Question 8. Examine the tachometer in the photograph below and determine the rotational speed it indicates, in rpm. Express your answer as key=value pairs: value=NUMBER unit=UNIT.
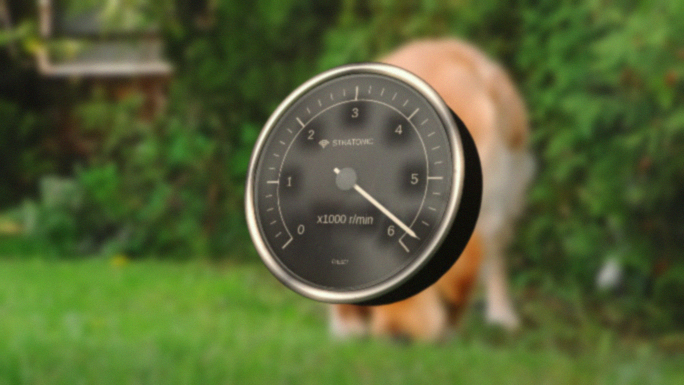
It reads value=5800 unit=rpm
